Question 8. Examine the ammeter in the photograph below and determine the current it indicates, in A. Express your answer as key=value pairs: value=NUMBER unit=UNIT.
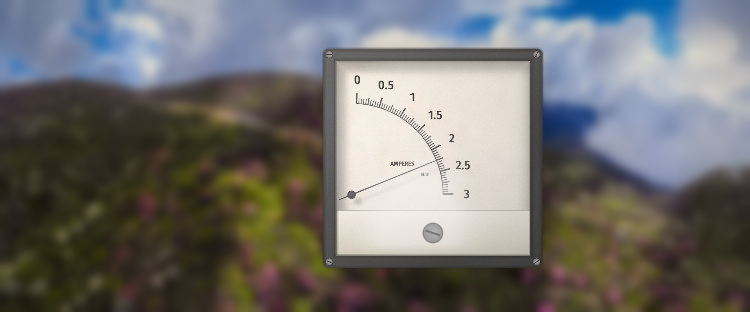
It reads value=2.25 unit=A
